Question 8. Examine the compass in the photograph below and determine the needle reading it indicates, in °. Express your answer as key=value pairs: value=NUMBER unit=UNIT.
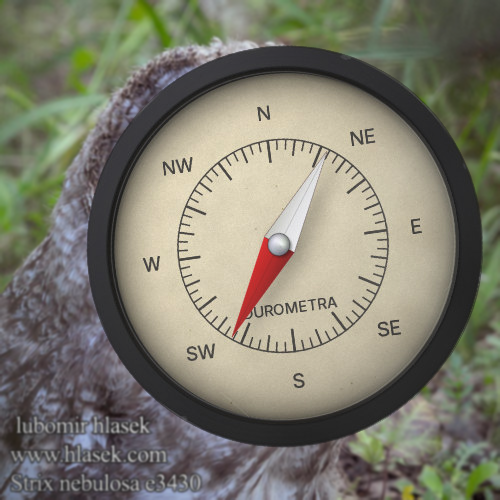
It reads value=215 unit=°
